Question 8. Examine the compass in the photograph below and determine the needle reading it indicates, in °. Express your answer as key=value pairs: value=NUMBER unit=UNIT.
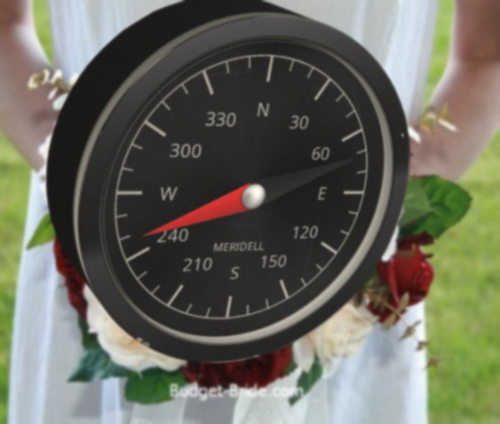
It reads value=250 unit=°
